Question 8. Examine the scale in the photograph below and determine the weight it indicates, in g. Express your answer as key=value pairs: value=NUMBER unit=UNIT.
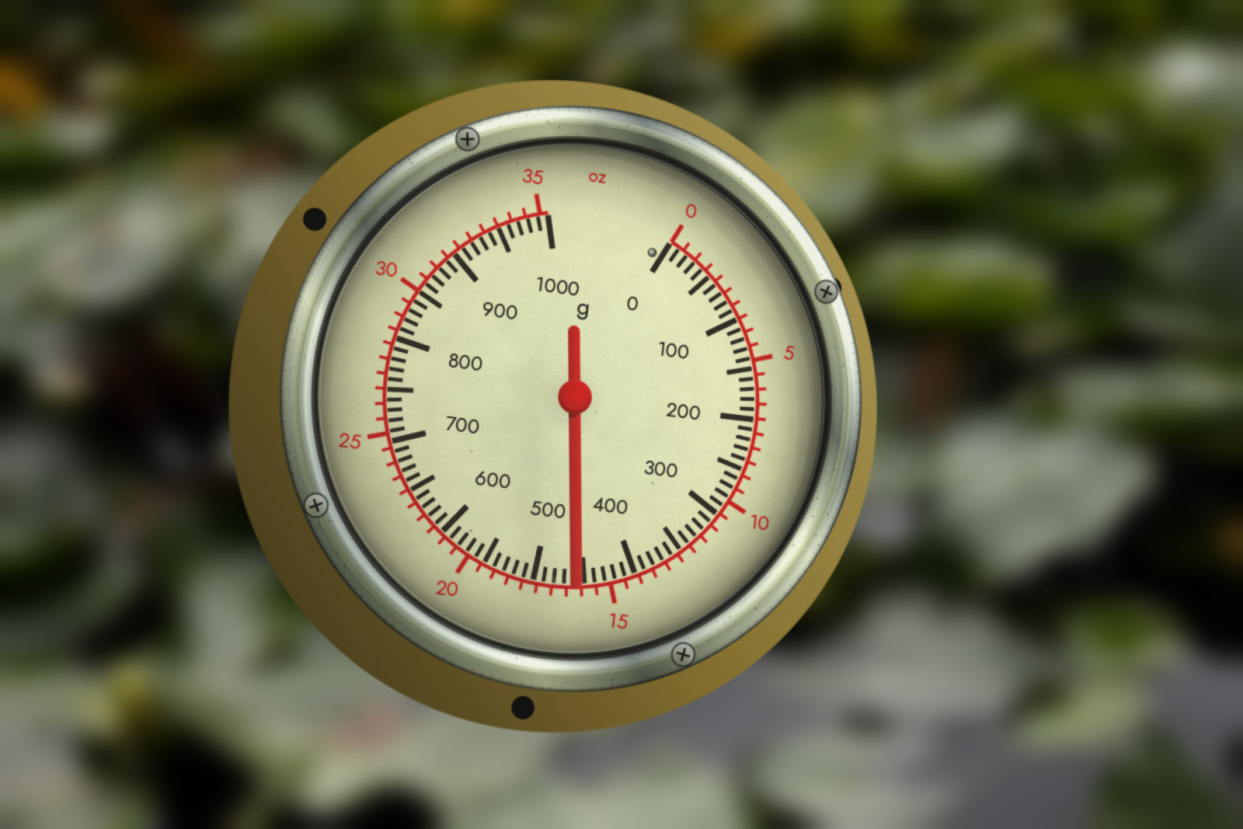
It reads value=460 unit=g
